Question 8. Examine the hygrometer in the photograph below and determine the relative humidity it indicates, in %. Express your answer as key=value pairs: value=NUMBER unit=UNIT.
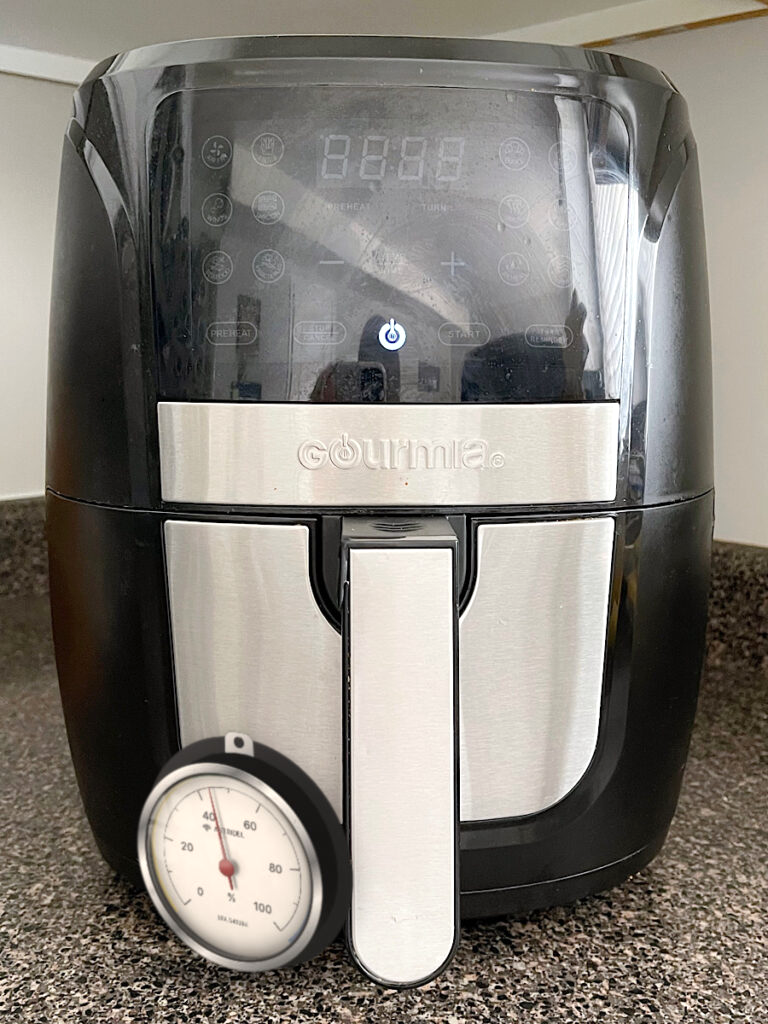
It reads value=45 unit=%
